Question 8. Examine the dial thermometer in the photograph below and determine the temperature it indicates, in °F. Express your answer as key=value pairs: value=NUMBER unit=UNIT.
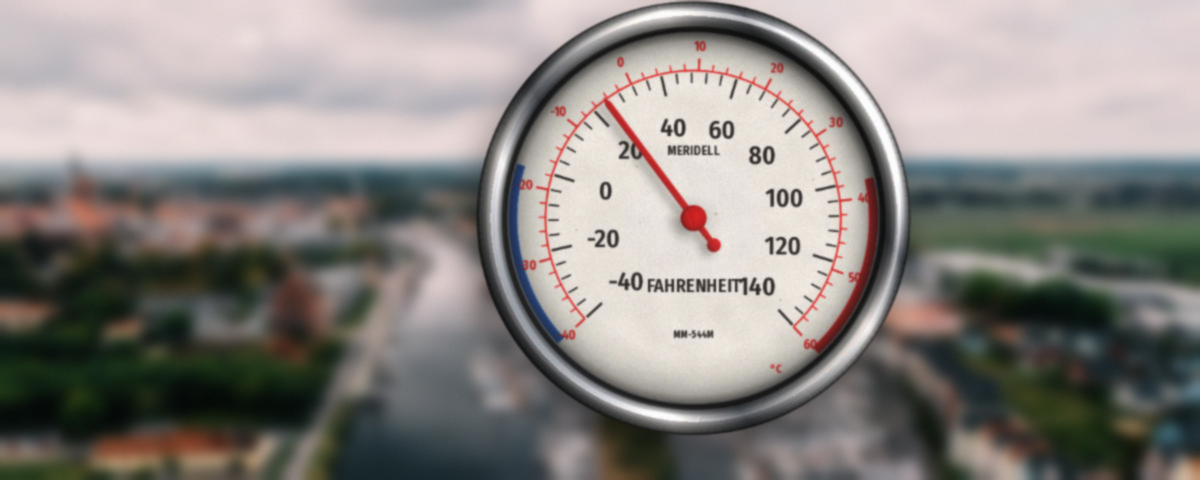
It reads value=24 unit=°F
